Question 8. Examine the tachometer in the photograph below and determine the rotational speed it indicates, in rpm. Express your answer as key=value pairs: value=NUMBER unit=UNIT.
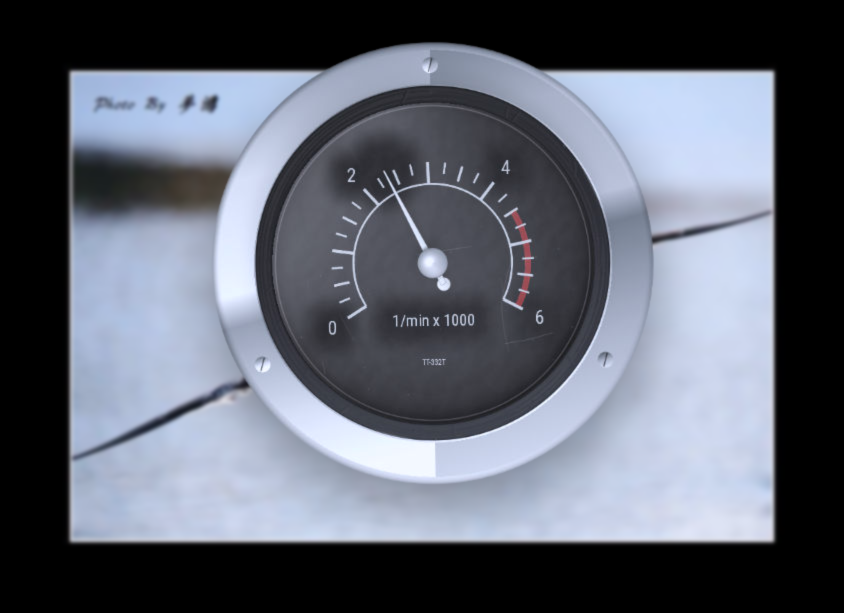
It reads value=2375 unit=rpm
